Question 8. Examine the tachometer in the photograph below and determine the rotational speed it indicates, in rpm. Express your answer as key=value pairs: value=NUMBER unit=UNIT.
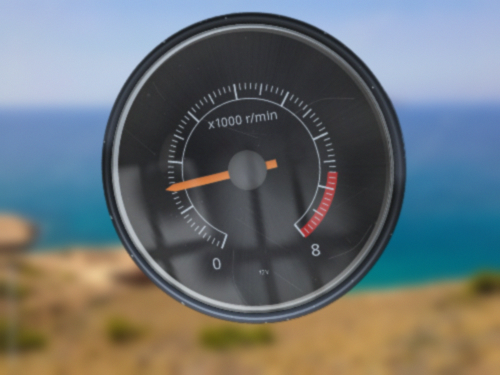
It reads value=1500 unit=rpm
